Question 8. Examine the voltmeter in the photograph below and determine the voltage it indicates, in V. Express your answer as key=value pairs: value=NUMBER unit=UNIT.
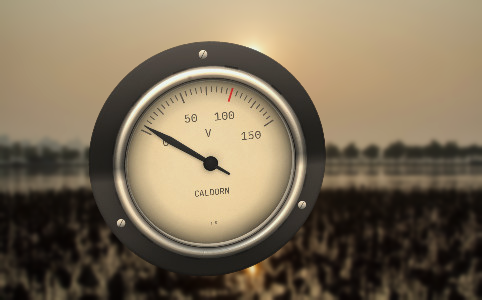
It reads value=5 unit=V
